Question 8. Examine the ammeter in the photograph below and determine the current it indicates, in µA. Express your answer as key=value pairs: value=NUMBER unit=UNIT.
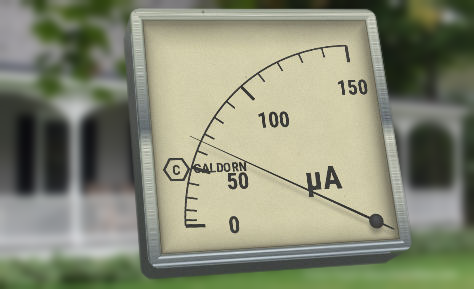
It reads value=65 unit=µA
